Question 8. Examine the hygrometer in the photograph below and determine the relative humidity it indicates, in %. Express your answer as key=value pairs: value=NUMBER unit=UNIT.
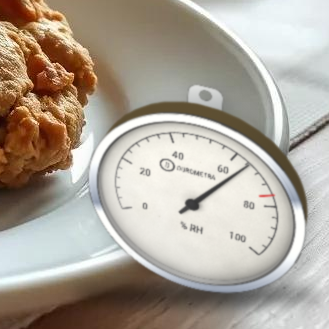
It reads value=64 unit=%
